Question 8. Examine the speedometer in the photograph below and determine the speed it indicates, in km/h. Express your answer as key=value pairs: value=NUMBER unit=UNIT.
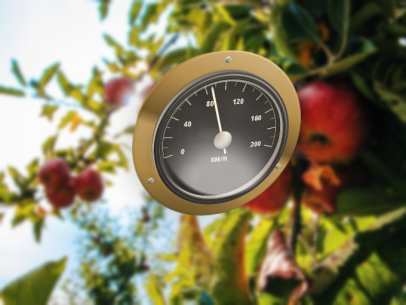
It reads value=85 unit=km/h
